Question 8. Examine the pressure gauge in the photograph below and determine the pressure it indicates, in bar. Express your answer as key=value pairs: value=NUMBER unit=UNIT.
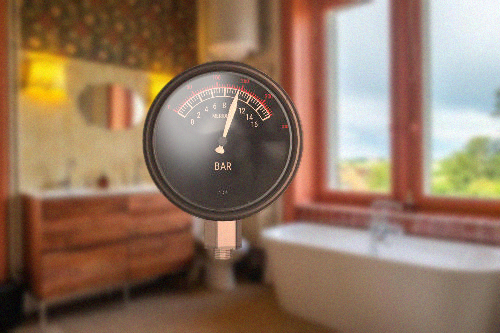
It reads value=10 unit=bar
